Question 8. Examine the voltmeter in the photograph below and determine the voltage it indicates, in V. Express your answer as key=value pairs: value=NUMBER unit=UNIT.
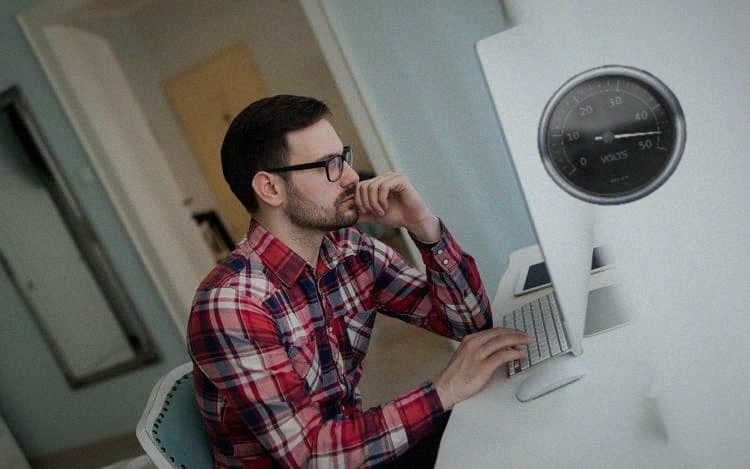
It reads value=46 unit=V
